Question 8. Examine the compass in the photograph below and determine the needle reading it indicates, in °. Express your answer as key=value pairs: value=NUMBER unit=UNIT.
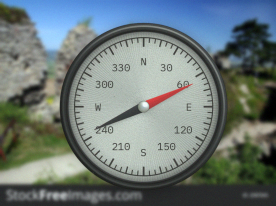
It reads value=65 unit=°
